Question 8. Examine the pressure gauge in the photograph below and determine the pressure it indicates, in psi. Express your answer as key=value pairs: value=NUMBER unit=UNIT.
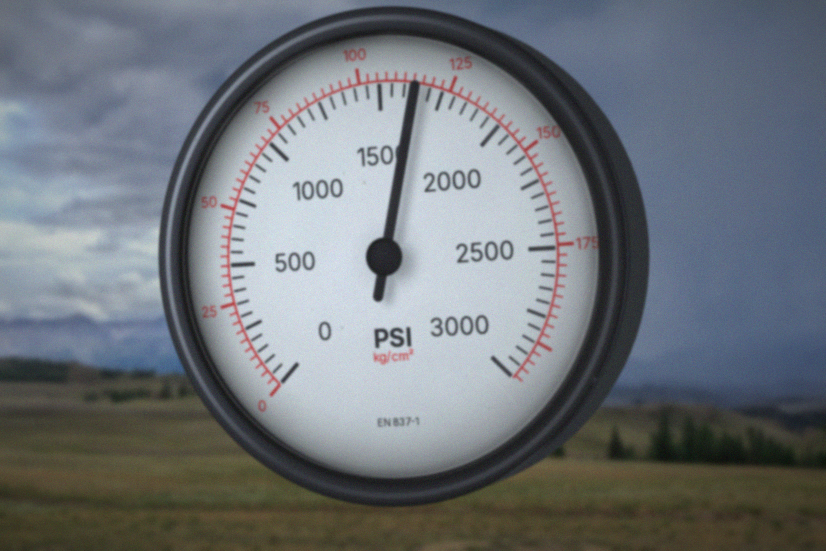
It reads value=1650 unit=psi
